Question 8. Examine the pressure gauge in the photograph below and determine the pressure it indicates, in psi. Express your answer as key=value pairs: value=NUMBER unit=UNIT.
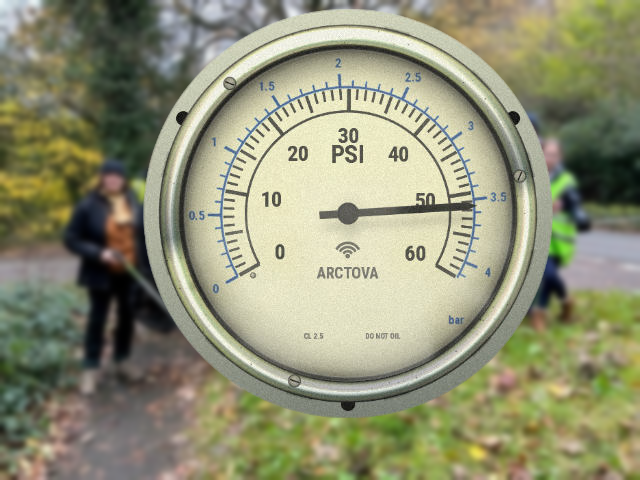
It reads value=51.5 unit=psi
